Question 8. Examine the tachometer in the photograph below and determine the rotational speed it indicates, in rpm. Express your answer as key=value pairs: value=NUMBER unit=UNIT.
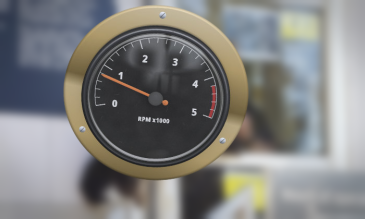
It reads value=800 unit=rpm
